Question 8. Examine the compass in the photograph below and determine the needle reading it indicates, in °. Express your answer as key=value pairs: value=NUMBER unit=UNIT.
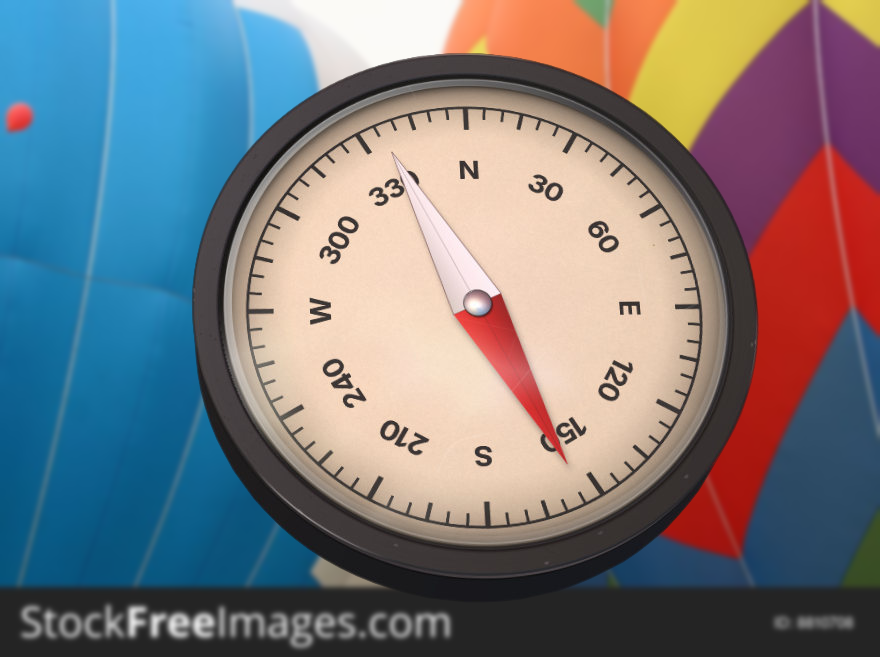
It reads value=155 unit=°
